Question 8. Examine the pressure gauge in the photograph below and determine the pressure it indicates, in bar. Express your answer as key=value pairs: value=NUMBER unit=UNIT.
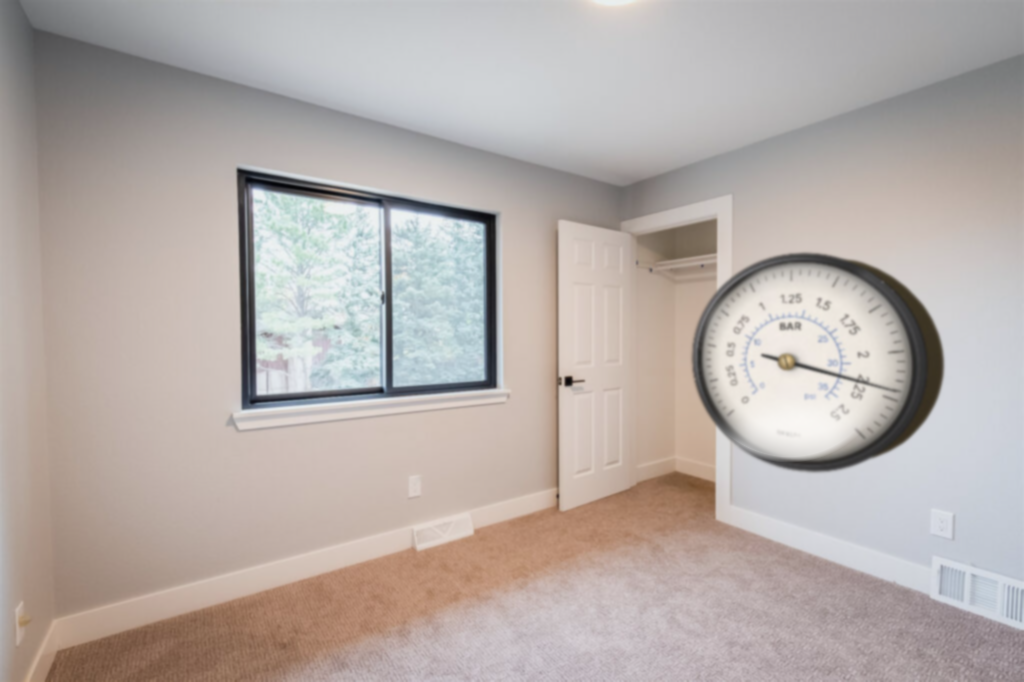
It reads value=2.2 unit=bar
